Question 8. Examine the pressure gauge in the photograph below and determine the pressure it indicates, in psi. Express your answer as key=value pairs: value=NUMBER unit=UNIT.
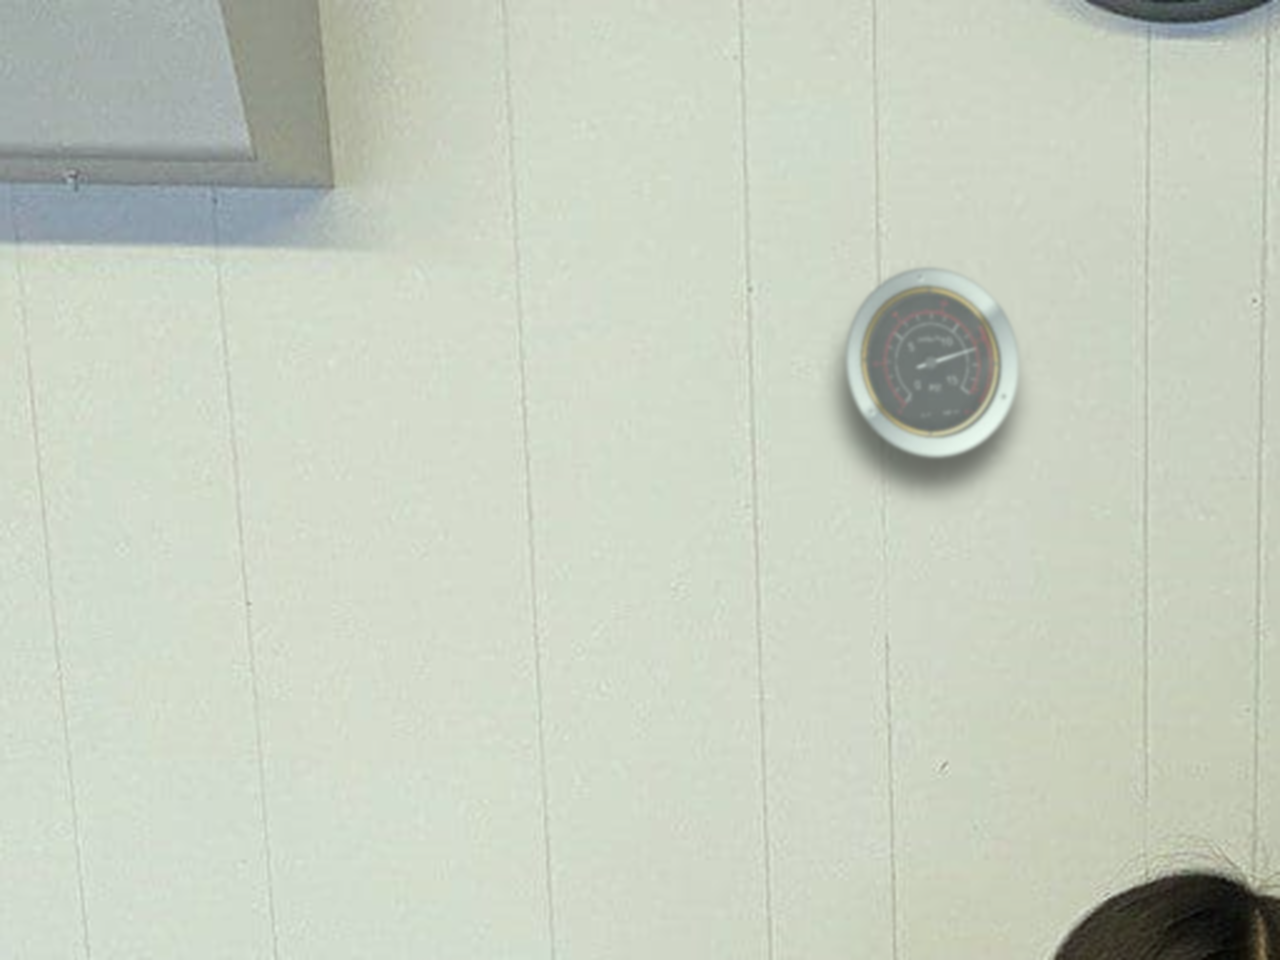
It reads value=12 unit=psi
